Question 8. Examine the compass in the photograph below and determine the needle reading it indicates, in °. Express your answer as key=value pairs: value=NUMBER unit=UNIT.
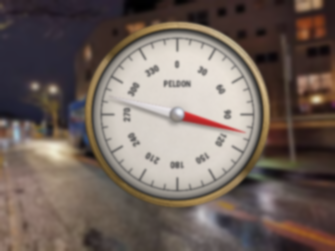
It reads value=105 unit=°
